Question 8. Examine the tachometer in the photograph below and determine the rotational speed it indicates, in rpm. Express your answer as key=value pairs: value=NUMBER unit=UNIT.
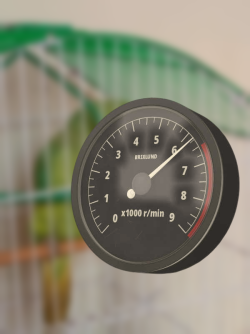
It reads value=6250 unit=rpm
